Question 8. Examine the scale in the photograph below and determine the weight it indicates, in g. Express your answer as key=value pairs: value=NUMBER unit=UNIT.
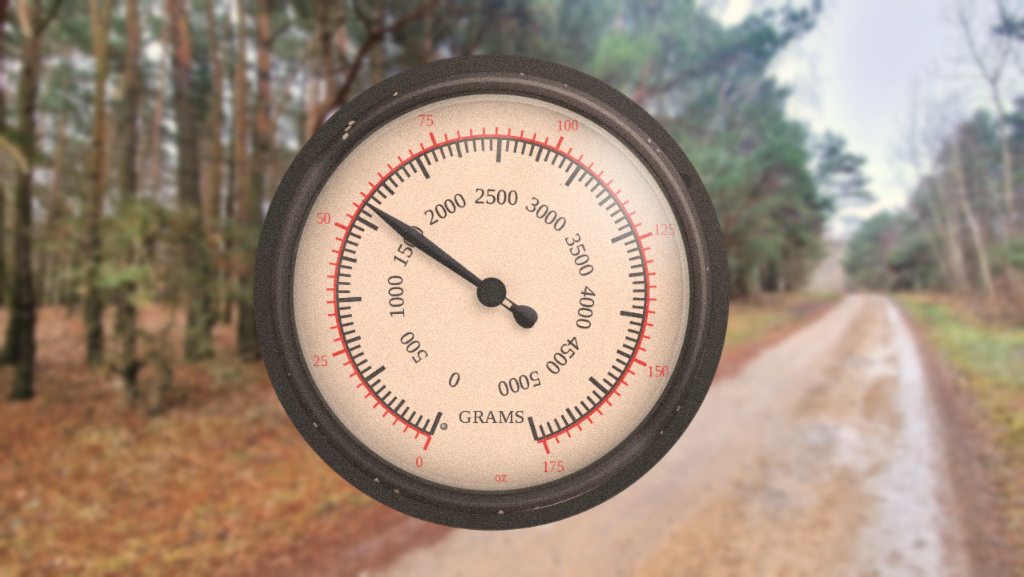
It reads value=1600 unit=g
